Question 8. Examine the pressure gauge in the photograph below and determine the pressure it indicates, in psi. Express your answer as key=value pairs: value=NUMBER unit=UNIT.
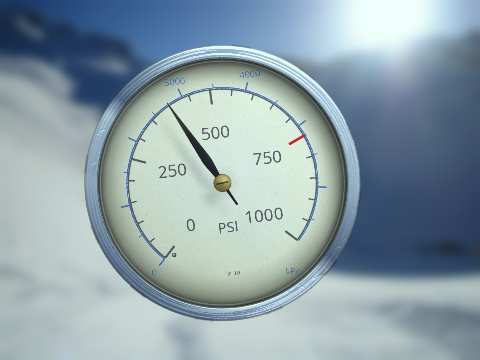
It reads value=400 unit=psi
